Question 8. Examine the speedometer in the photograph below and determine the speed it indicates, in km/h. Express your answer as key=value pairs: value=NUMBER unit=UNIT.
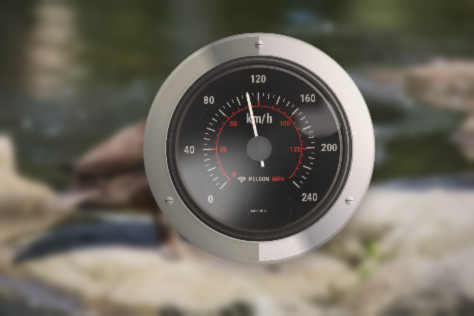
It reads value=110 unit=km/h
